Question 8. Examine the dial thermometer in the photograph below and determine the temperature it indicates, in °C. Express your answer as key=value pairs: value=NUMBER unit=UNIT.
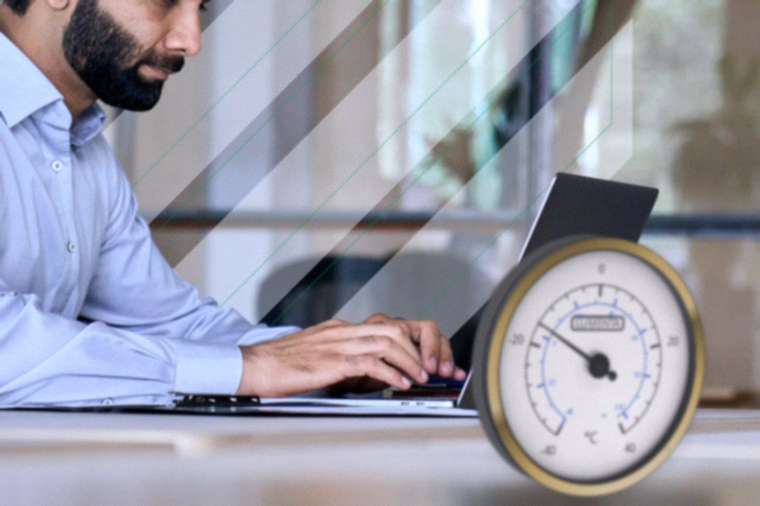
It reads value=-16 unit=°C
